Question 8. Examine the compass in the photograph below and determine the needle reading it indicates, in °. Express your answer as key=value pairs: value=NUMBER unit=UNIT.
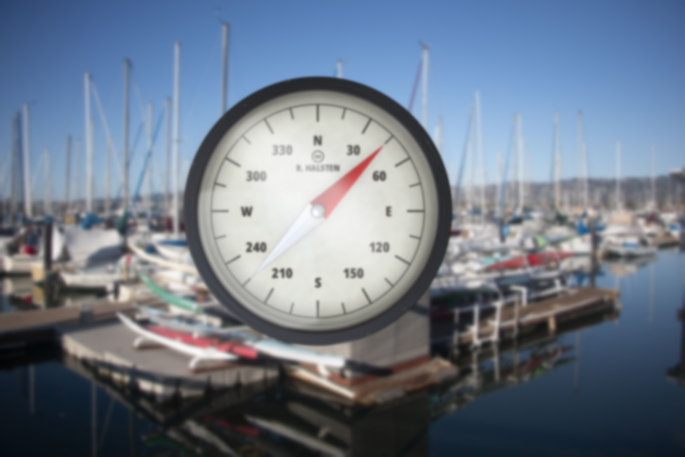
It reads value=45 unit=°
